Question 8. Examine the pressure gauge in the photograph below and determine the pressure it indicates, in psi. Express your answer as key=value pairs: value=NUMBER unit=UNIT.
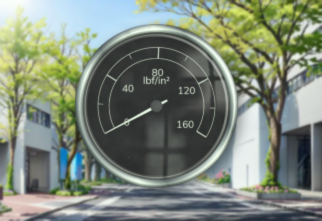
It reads value=0 unit=psi
